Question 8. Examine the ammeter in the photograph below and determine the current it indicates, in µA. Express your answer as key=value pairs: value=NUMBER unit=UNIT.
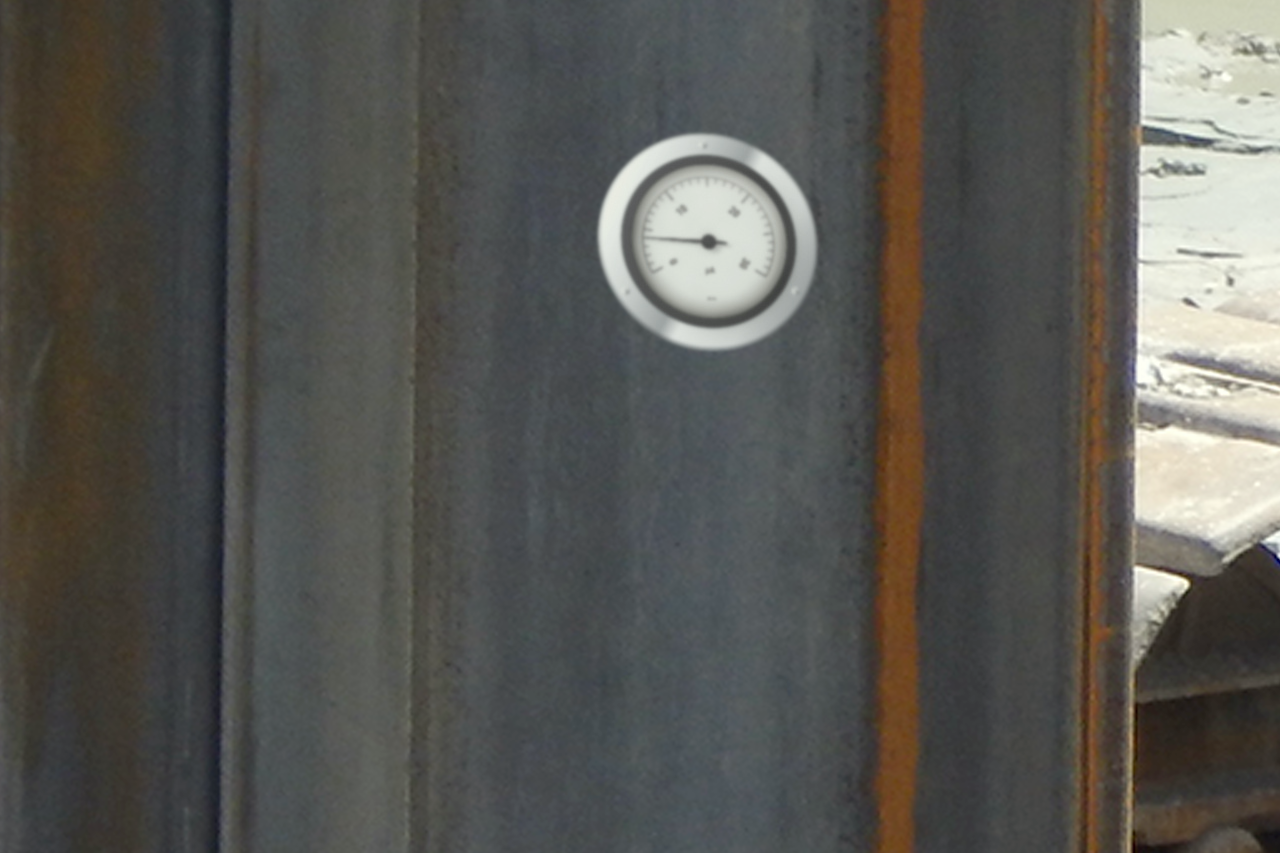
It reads value=4 unit=µA
